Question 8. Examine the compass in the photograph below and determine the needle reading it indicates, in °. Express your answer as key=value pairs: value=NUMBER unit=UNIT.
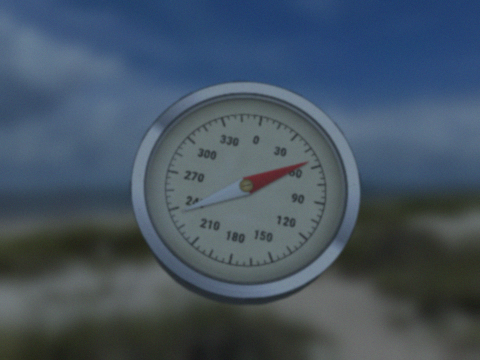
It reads value=55 unit=°
